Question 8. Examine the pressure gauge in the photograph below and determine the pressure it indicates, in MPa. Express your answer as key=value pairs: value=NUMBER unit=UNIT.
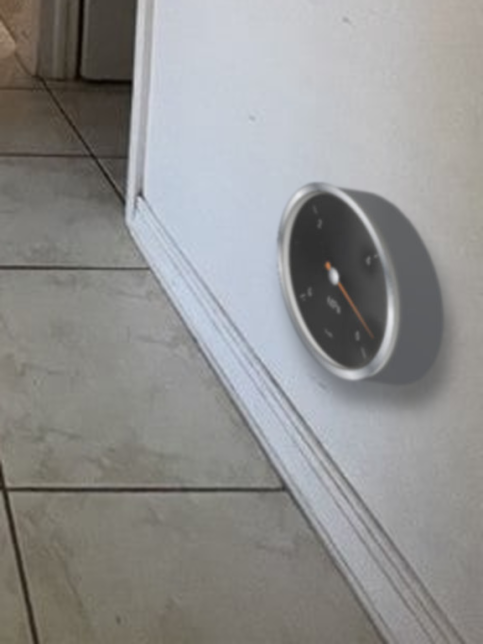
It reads value=5.5 unit=MPa
